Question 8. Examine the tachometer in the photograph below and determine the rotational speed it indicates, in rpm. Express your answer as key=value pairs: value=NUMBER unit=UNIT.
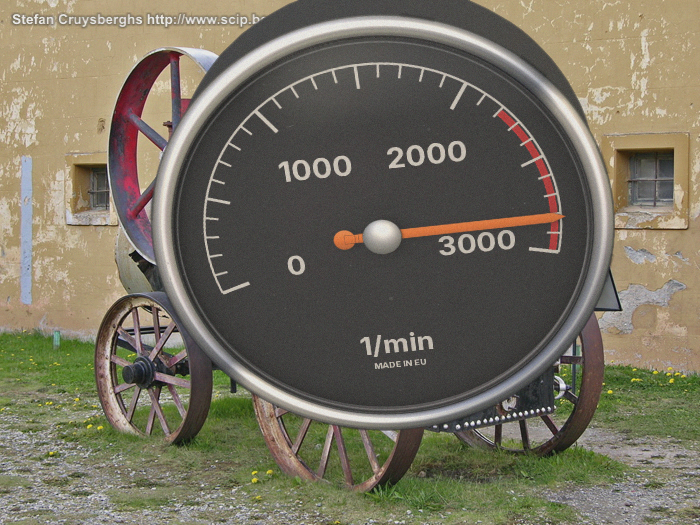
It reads value=2800 unit=rpm
